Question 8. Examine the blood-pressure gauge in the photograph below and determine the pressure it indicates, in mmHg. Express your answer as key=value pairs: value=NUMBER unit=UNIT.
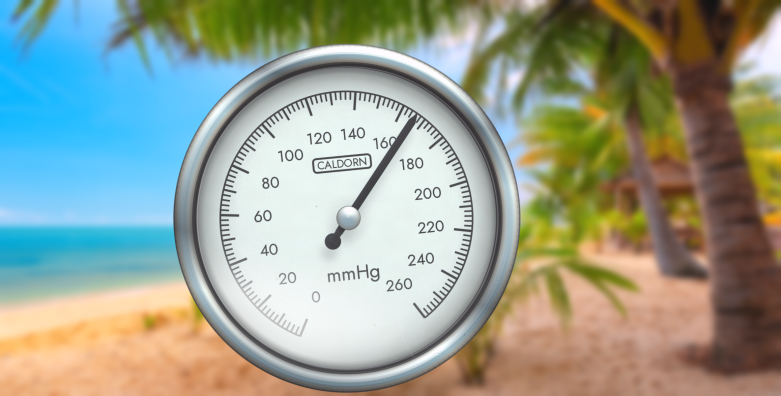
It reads value=166 unit=mmHg
